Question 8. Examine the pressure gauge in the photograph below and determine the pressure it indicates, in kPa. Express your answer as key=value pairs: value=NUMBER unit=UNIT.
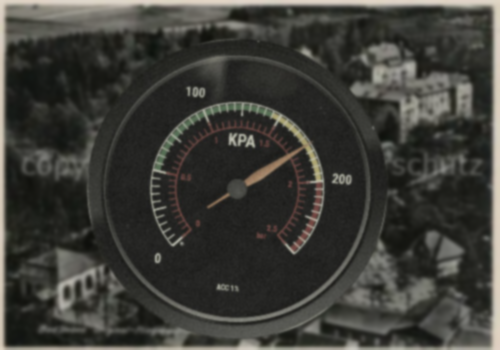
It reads value=175 unit=kPa
